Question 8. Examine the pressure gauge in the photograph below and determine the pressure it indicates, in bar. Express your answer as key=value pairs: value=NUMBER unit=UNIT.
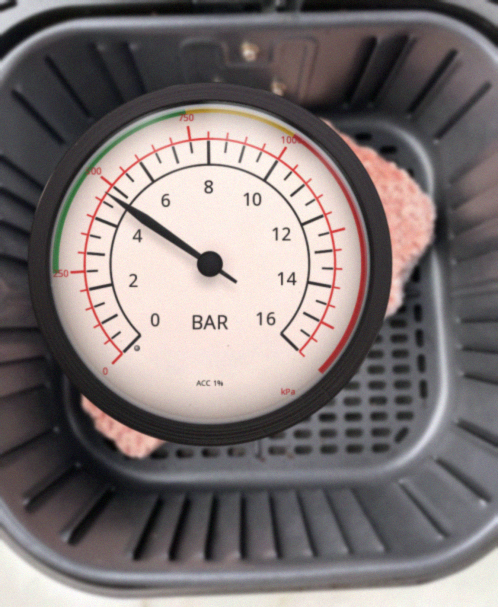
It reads value=4.75 unit=bar
